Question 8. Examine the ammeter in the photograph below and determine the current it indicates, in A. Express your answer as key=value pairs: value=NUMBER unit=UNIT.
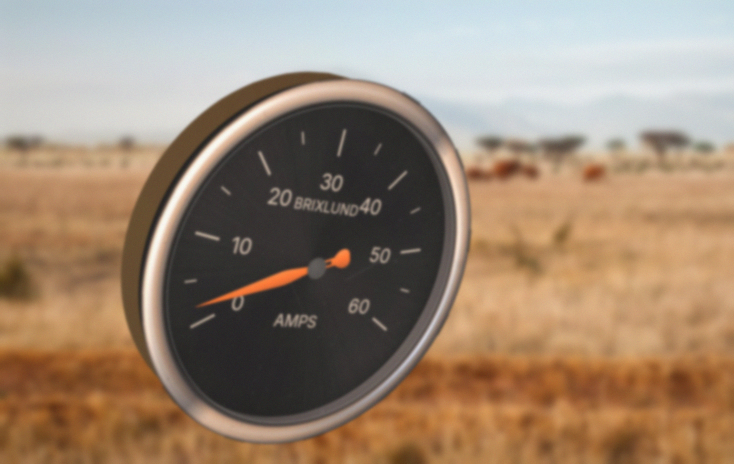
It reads value=2.5 unit=A
